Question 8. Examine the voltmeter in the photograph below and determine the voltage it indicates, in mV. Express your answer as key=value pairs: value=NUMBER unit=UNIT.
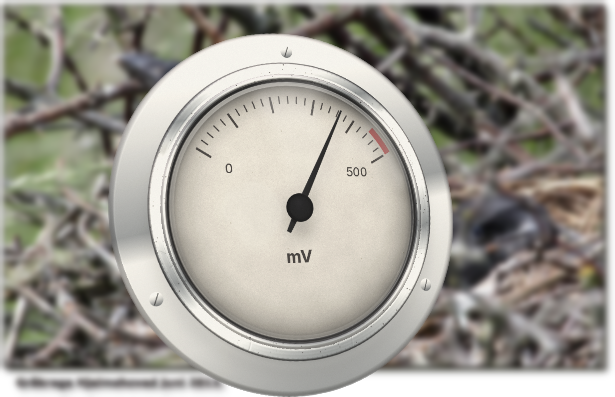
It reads value=360 unit=mV
